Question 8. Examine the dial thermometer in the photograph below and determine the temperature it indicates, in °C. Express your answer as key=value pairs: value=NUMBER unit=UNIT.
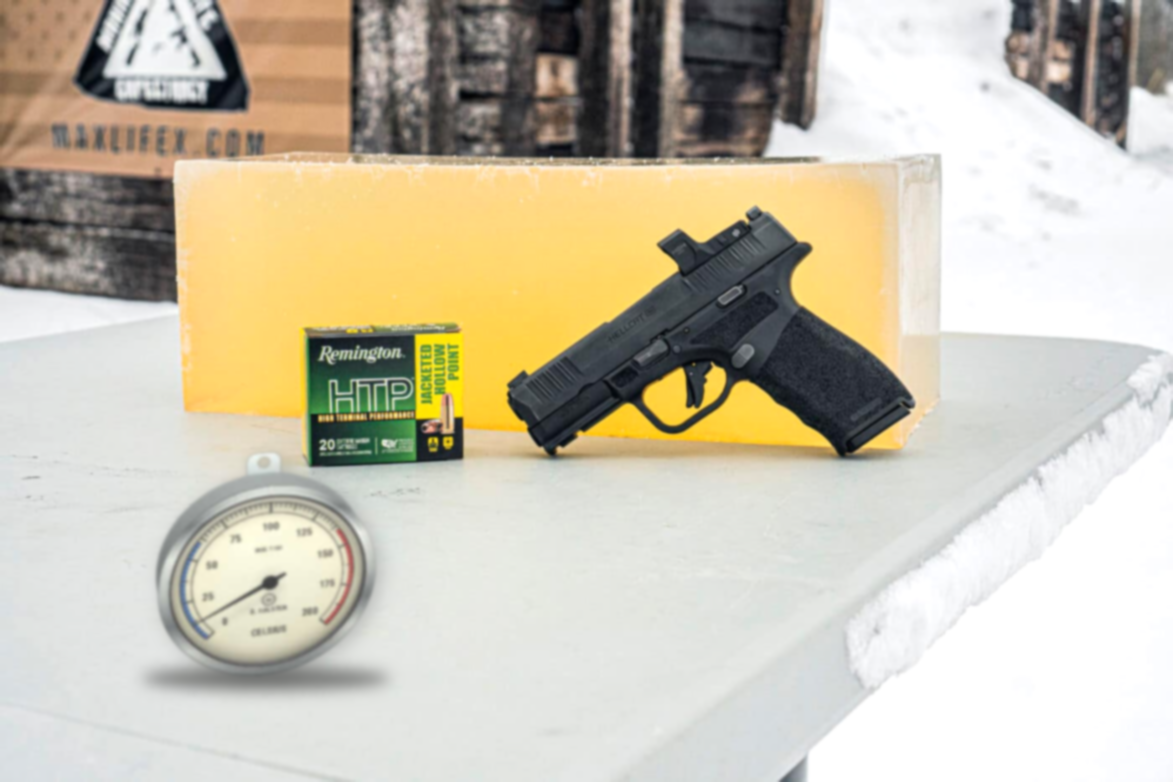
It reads value=12.5 unit=°C
